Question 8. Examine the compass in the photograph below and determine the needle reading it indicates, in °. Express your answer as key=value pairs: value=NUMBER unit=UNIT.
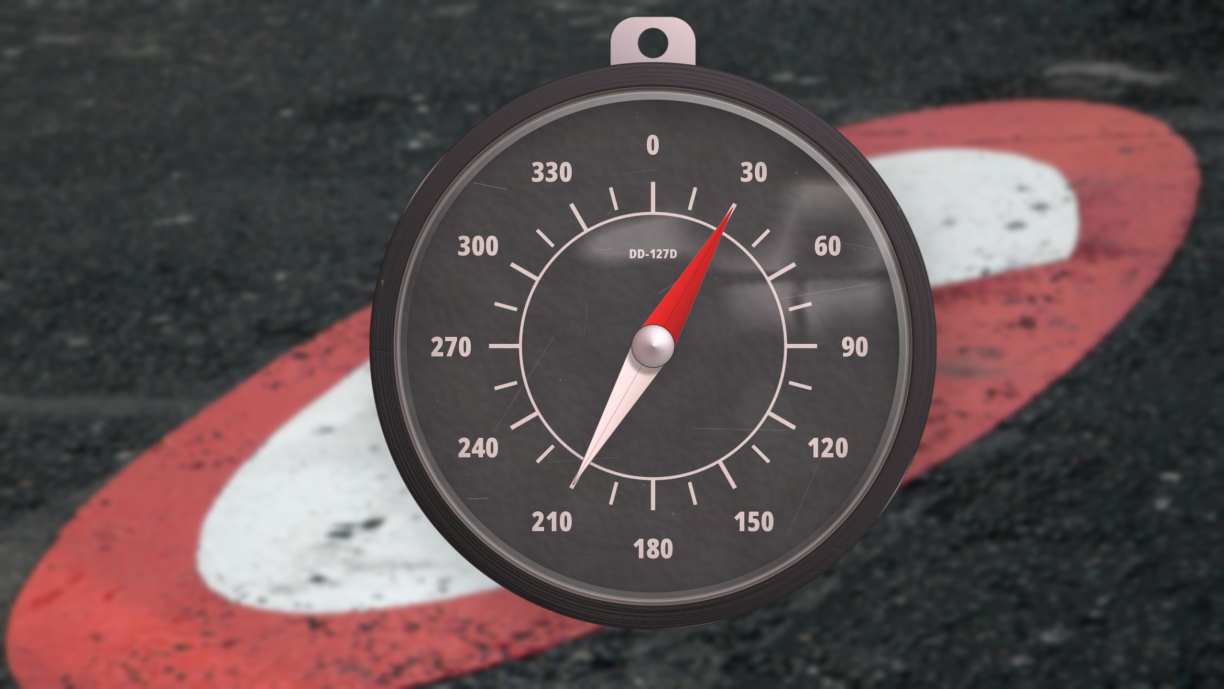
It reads value=30 unit=°
